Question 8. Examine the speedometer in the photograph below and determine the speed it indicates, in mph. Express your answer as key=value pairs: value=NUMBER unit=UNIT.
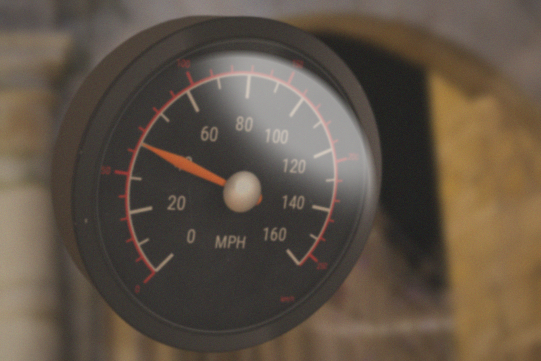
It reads value=40 unit=mph
